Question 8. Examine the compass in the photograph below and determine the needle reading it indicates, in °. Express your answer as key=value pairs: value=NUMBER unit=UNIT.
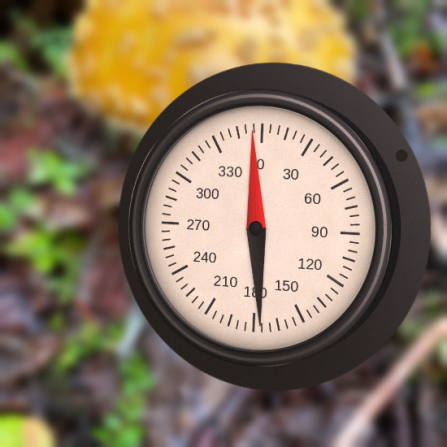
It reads value=355 unit=°
